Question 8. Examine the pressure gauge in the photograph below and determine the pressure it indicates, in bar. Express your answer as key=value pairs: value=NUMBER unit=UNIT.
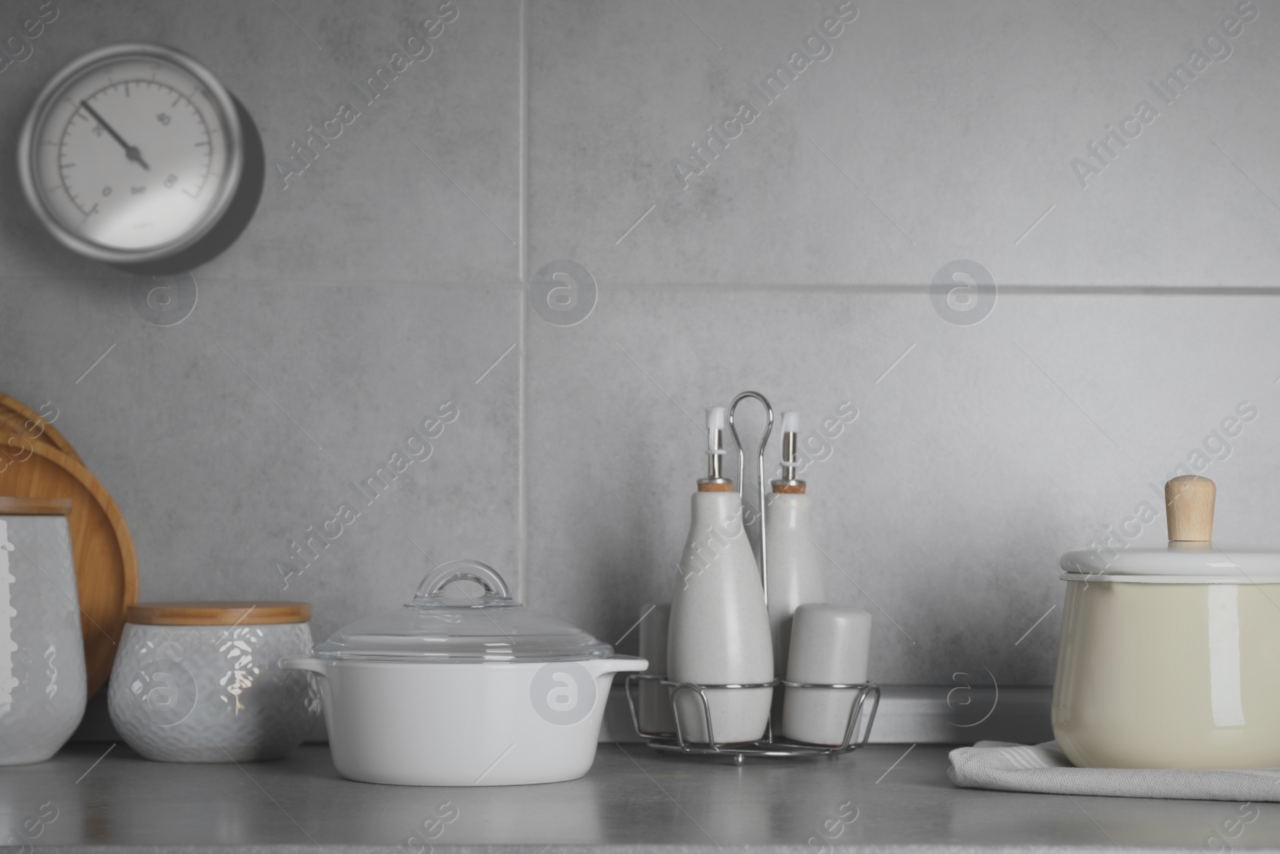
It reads value=22 unit=bar
